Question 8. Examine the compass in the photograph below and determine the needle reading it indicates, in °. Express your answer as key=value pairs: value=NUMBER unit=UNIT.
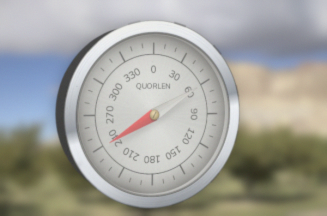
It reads value=240 unit=°
